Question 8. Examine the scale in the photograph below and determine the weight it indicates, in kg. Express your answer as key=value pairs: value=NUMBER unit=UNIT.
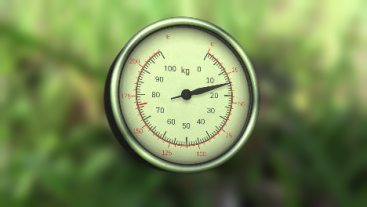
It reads value=15 unit=kg
